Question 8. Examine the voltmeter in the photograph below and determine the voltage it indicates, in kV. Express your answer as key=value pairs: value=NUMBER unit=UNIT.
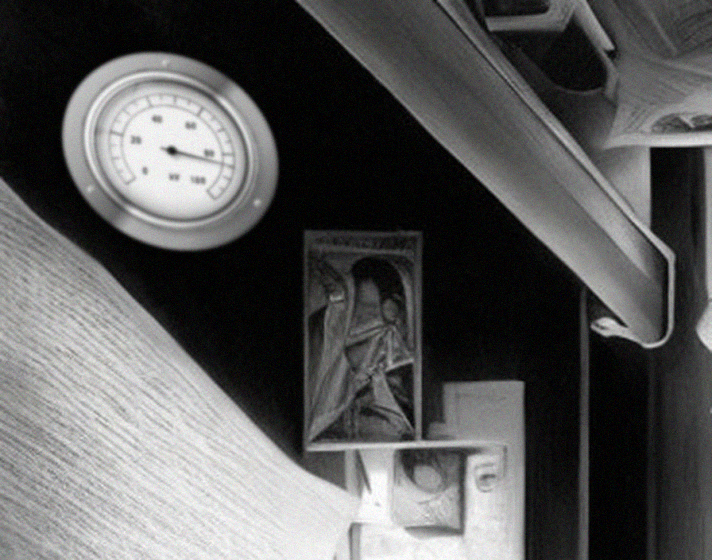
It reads value=85 unit=kV
